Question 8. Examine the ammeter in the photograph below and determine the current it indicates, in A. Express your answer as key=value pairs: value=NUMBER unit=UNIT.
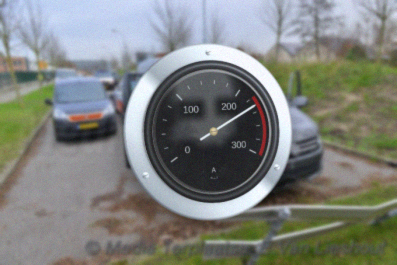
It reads value=230 unit=A
